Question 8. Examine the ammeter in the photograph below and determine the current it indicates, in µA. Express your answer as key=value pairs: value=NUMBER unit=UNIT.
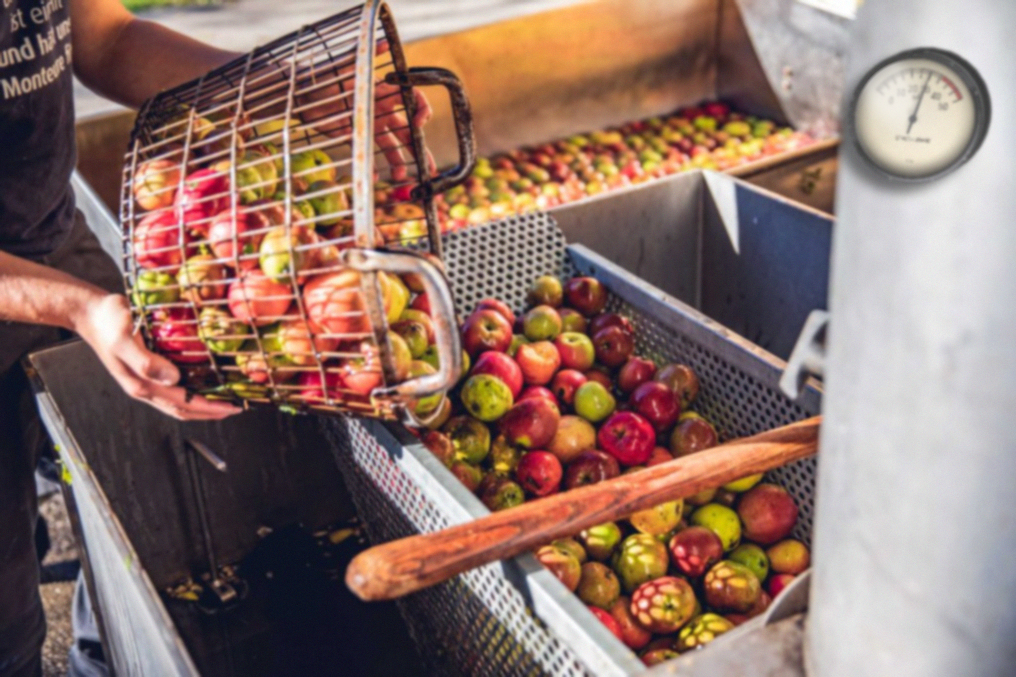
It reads value=30 unit=µA
